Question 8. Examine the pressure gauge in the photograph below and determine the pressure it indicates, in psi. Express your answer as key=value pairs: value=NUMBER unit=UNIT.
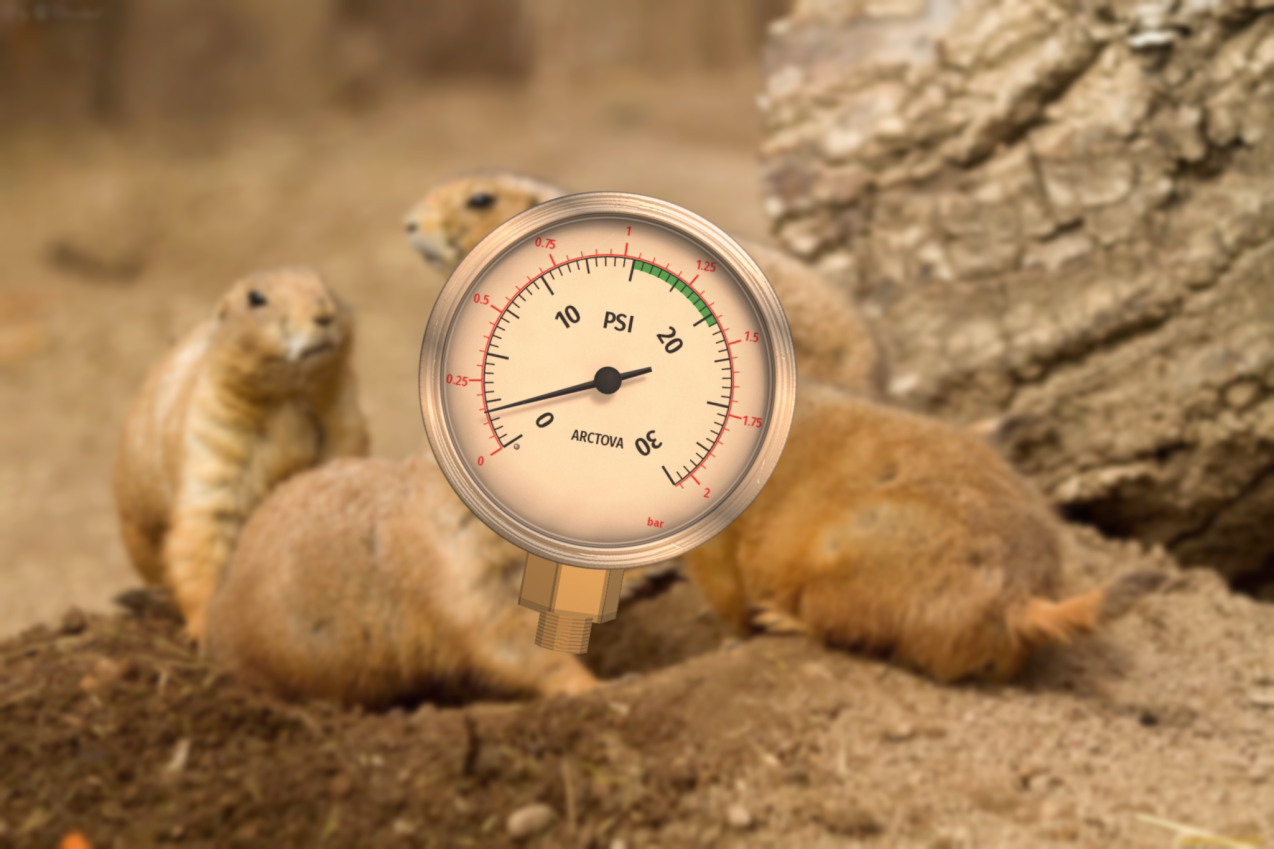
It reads value=2 unit=psi
